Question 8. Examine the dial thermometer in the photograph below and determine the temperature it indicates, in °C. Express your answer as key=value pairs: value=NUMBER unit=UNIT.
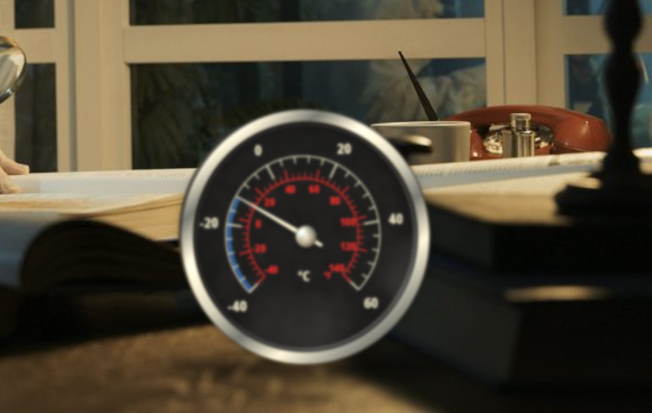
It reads value=-12 unit=°C
